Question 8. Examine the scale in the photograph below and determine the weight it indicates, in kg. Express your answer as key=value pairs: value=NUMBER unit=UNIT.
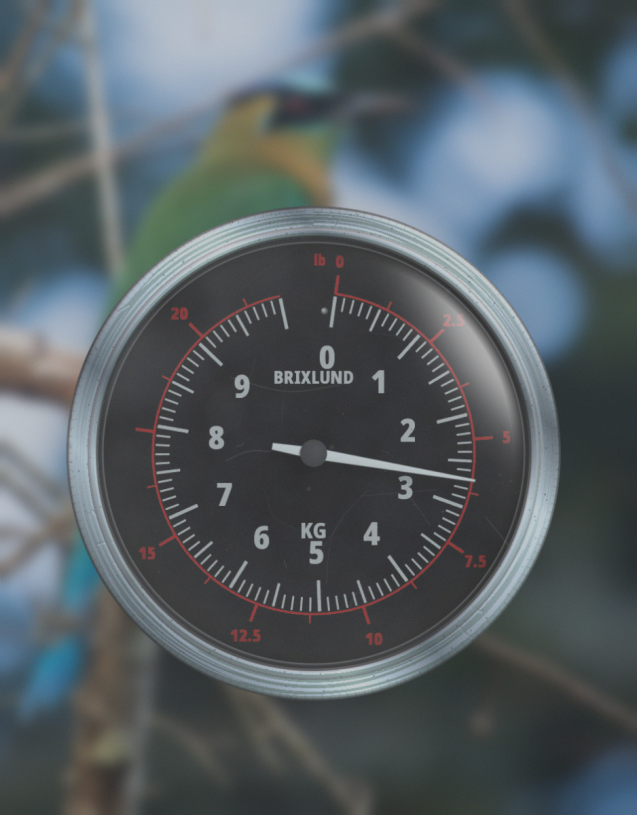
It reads value=2.7 unit=kg
